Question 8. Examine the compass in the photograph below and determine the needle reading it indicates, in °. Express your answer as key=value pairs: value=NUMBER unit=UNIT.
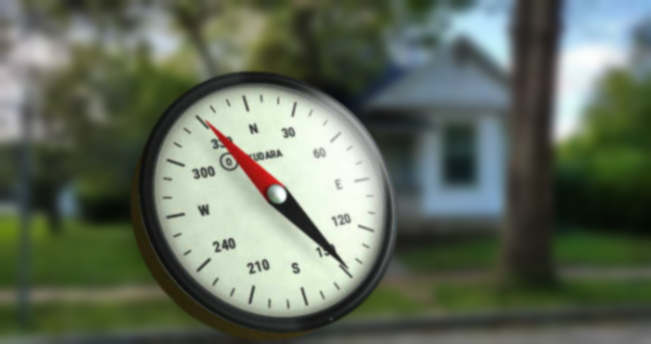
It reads value=330 unit=°
